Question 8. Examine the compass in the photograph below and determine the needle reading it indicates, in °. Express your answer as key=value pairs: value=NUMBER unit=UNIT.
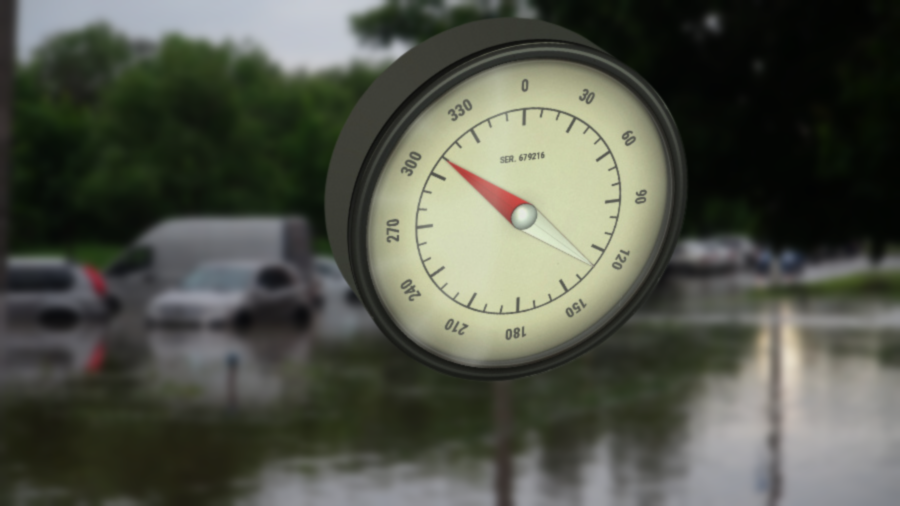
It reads value=310 unit=°
